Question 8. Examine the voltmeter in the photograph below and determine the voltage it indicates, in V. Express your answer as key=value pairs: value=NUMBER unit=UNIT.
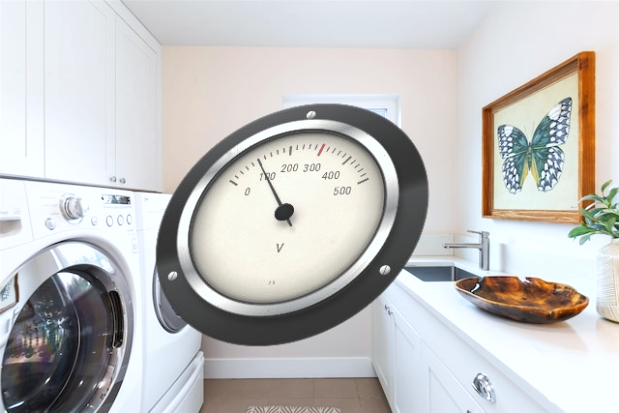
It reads value=100 unit=V
